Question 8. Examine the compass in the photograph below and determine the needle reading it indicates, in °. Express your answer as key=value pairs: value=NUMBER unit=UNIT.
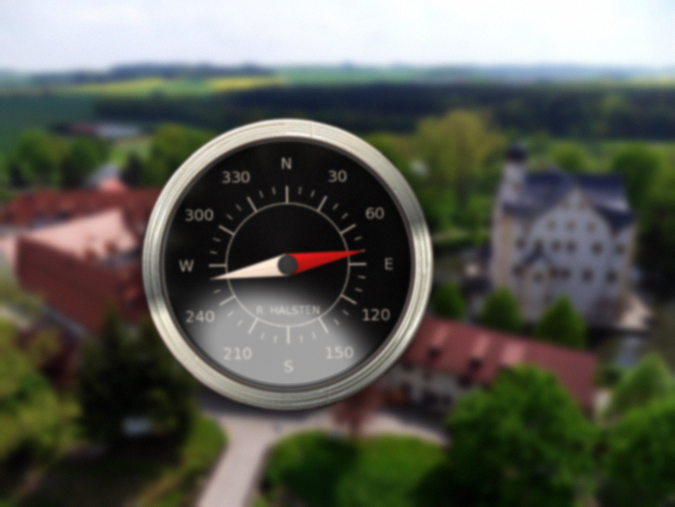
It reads value=80 unit=°
